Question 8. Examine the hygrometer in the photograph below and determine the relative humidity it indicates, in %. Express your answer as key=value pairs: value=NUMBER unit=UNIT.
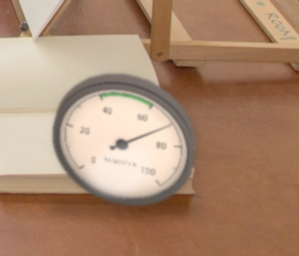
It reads value=70 unit=%
